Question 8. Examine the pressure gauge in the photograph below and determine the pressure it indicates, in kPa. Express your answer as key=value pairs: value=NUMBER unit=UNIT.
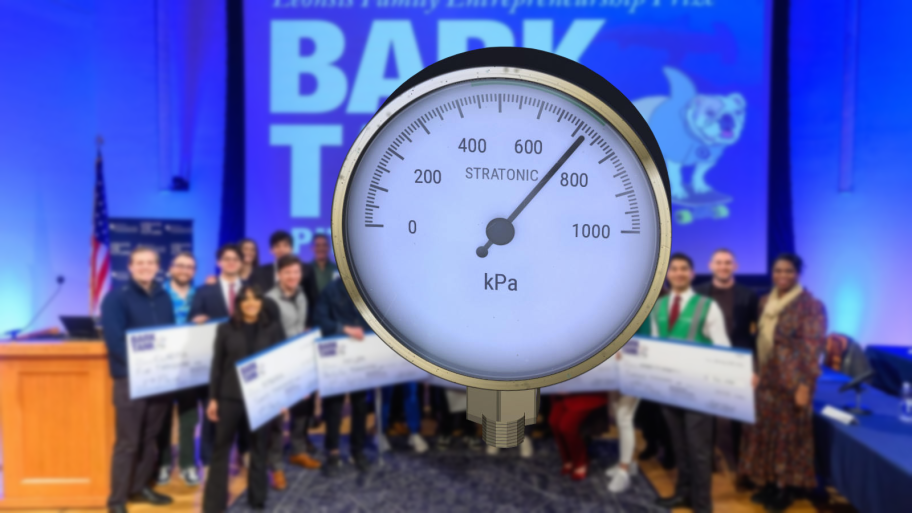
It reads value=720 unit=kPa
